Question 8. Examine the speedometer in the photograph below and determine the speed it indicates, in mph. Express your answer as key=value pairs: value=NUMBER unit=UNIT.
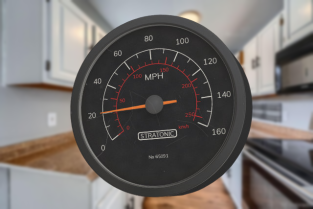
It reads value=20 unit=mph
